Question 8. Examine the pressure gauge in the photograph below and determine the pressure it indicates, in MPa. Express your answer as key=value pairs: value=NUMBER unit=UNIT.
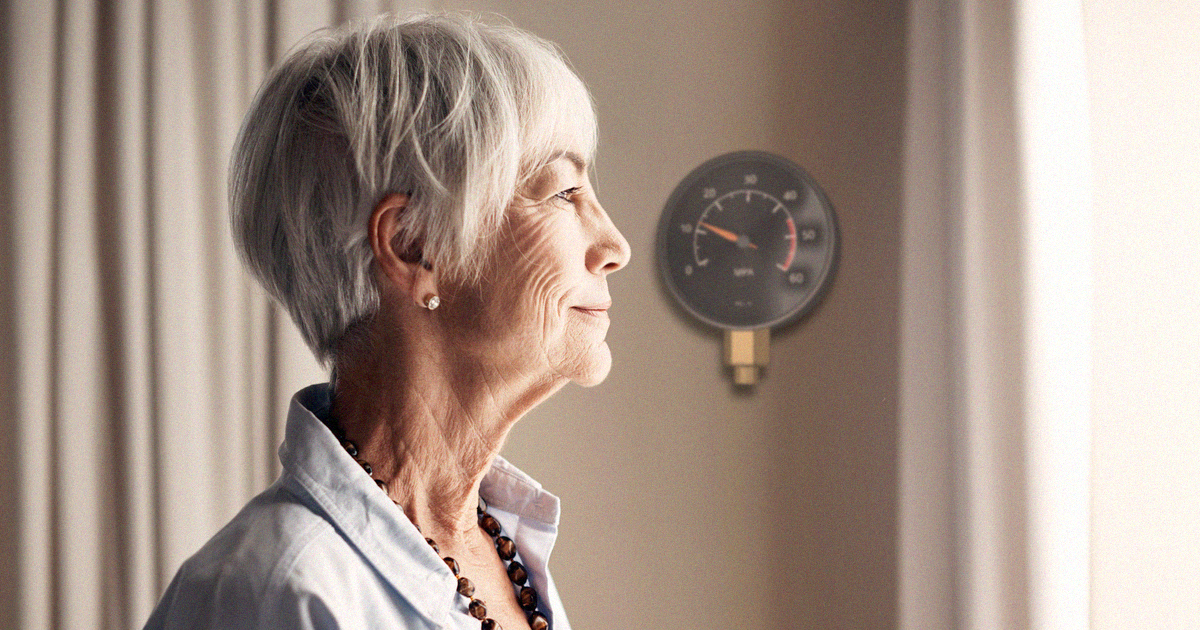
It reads value=12.5 unit=MPa
